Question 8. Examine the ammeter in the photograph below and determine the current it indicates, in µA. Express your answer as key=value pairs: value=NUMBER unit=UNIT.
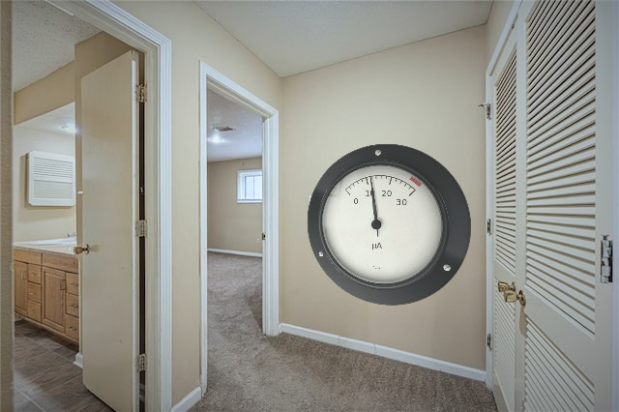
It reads value=12 unit=µA
